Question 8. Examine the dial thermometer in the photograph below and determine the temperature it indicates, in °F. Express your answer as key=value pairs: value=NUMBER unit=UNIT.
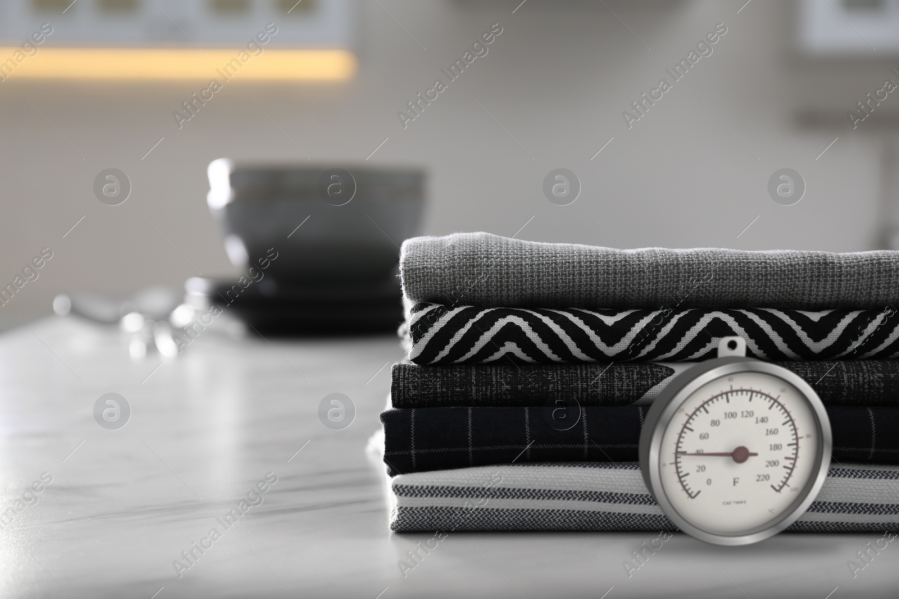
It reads value=40 unit=°F
